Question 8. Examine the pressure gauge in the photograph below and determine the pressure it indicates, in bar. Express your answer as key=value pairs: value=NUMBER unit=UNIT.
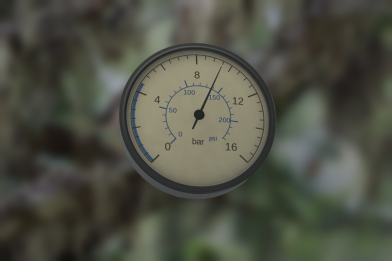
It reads value=9.5 unit=bar
